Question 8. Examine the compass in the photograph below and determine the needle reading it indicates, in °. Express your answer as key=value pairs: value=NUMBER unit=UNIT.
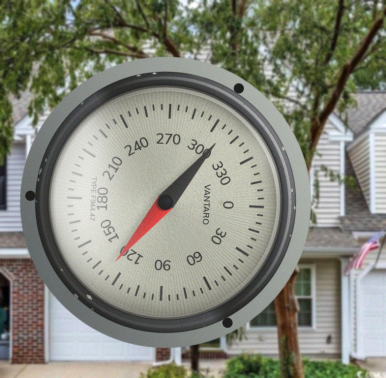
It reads value=127.5 unit=°
